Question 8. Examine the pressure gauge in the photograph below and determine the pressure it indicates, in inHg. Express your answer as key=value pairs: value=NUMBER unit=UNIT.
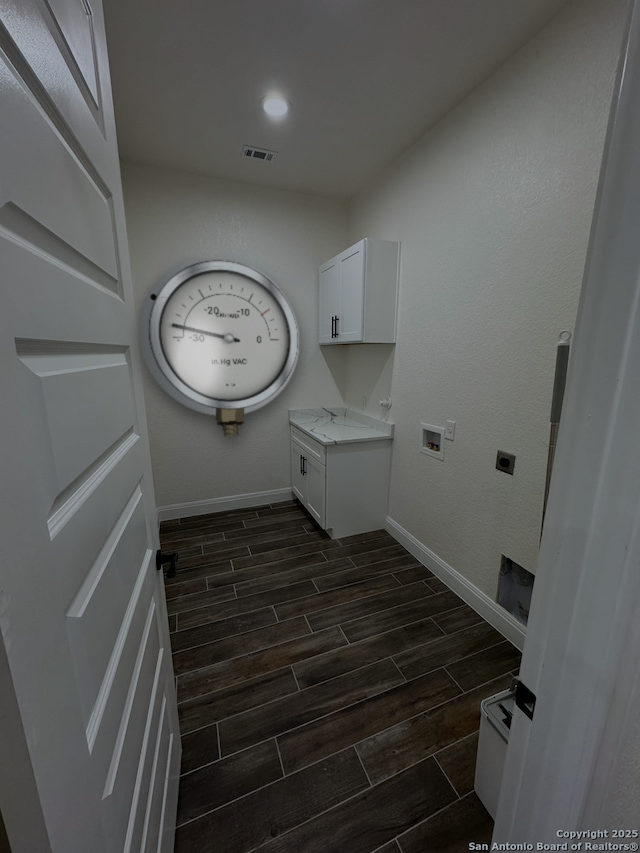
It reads value=-28 unit=inHg
